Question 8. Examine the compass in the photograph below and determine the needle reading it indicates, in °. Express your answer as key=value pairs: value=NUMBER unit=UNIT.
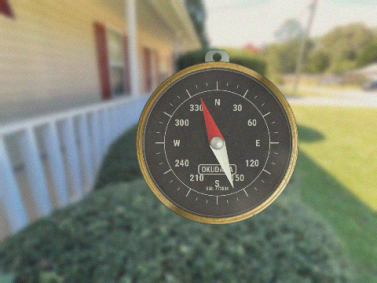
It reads value=340 unit=°
